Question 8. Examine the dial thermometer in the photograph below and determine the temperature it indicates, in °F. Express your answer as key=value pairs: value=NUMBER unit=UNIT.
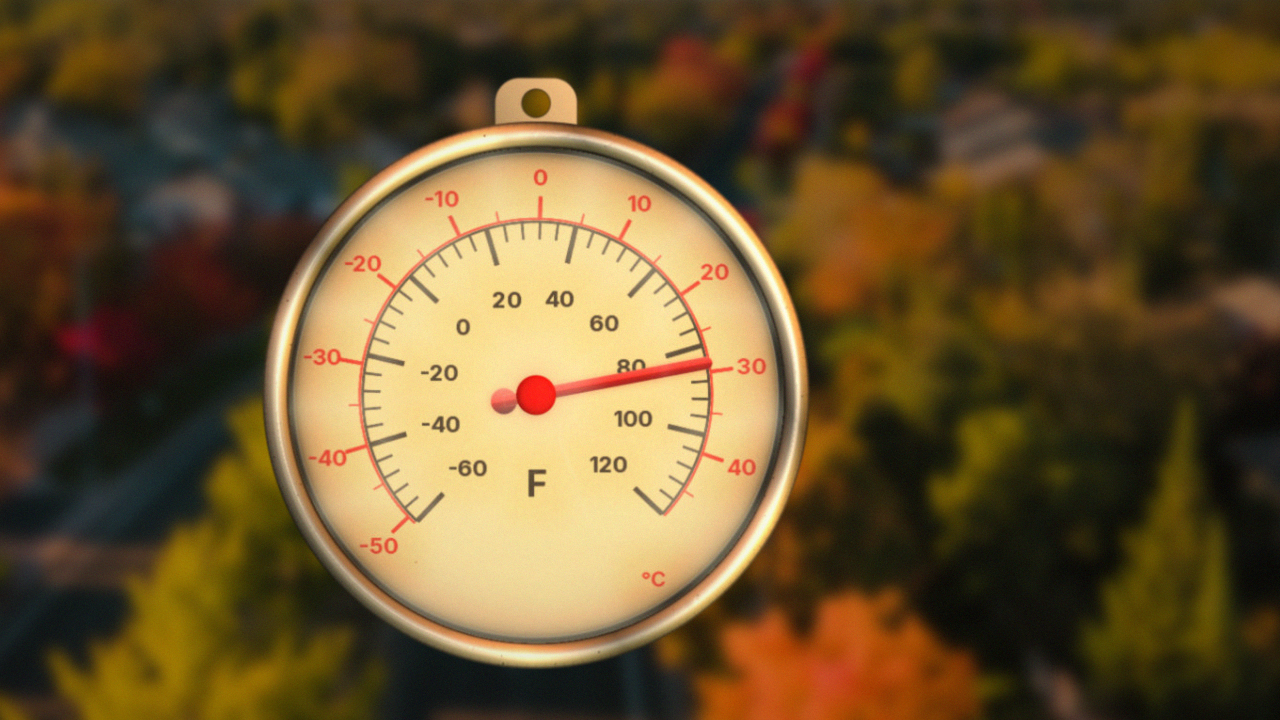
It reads value=84 unit=°F
